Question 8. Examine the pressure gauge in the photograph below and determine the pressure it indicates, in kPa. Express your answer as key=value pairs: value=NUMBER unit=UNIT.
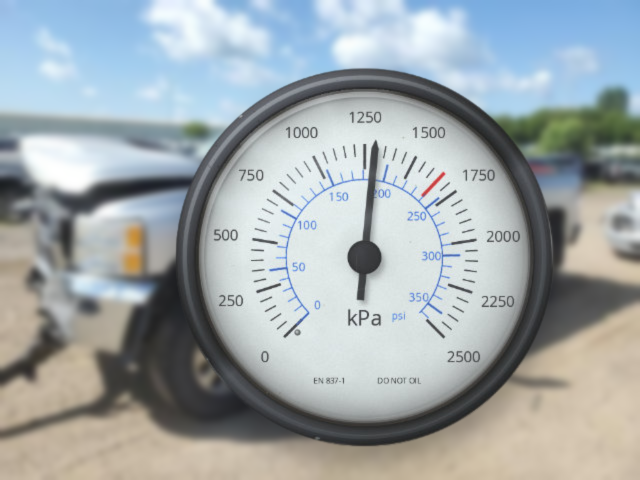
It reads value=1300 unit=kPa
